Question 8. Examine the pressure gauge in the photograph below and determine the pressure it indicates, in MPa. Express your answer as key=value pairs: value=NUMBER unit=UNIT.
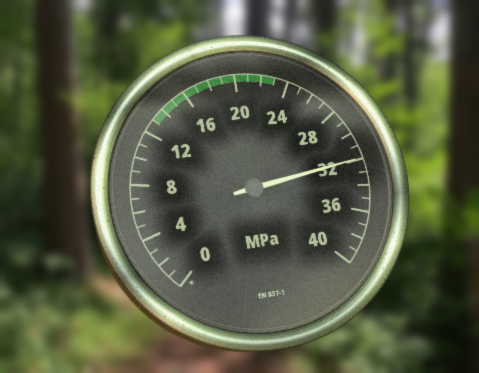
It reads value=32 unit=MPa
